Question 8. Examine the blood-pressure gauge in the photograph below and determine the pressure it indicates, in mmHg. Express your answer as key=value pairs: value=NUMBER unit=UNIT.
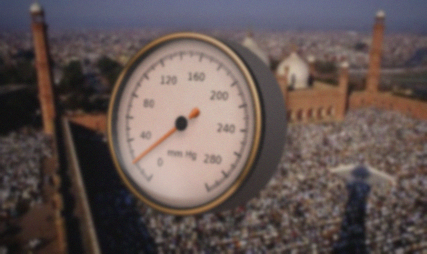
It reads value=20 unit=mmHg
